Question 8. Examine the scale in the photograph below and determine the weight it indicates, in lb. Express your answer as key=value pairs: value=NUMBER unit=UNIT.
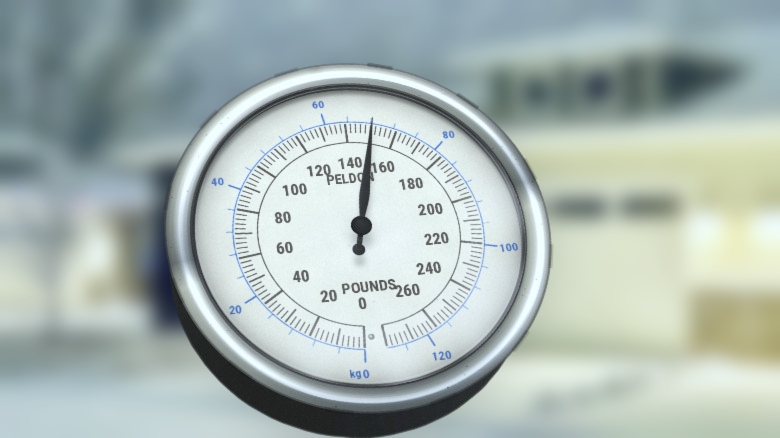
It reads value=150 unit=lb
